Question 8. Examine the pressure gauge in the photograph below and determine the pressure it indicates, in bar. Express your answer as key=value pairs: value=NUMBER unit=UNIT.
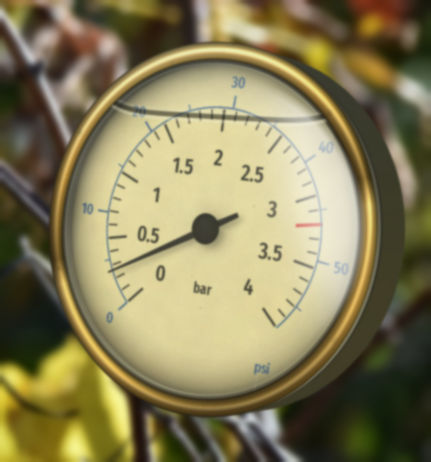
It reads value=0.25 unit=bar
